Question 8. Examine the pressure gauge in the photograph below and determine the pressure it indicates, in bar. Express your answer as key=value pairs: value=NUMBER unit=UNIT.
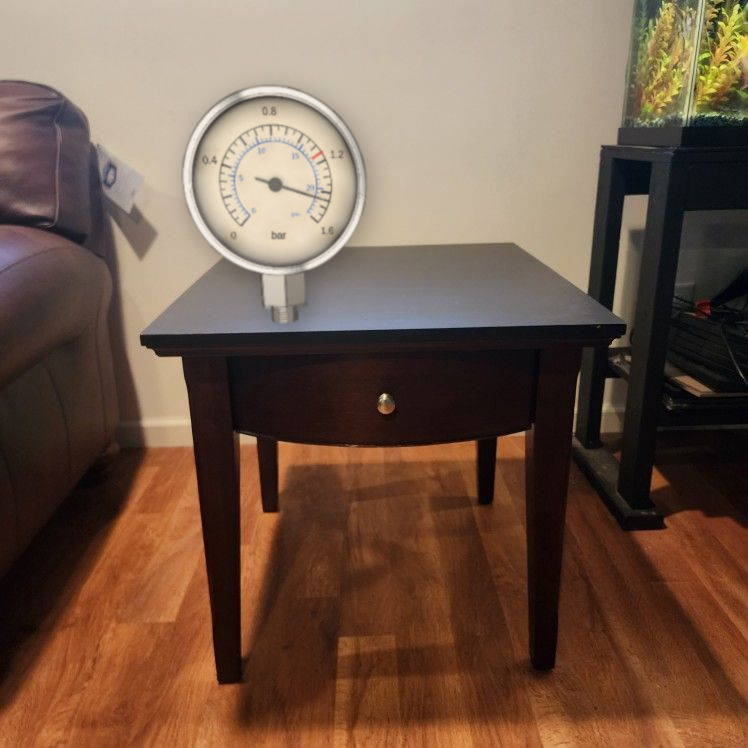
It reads value=1.45 unit=bar
